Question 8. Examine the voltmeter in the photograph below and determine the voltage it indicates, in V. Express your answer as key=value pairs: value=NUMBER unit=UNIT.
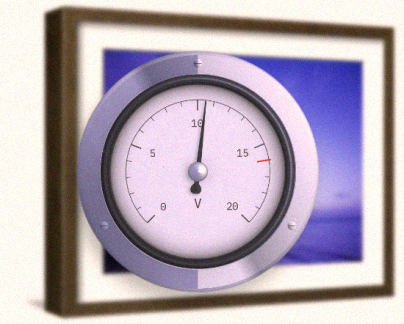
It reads value=10.5 unit=V
